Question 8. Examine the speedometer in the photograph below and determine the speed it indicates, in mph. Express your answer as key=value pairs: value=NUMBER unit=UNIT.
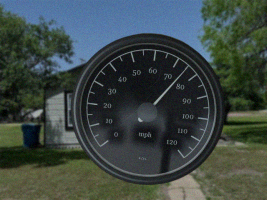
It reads value=75 unit=mph
